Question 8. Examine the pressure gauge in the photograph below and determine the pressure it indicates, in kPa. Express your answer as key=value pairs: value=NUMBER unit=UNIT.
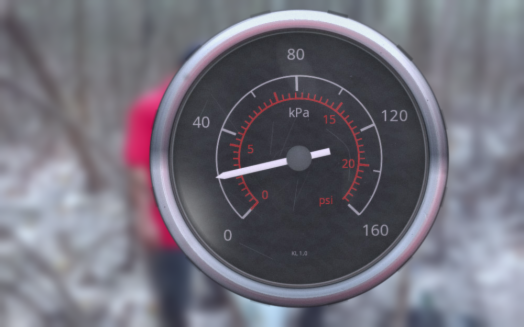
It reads value=20 unit=kPa
